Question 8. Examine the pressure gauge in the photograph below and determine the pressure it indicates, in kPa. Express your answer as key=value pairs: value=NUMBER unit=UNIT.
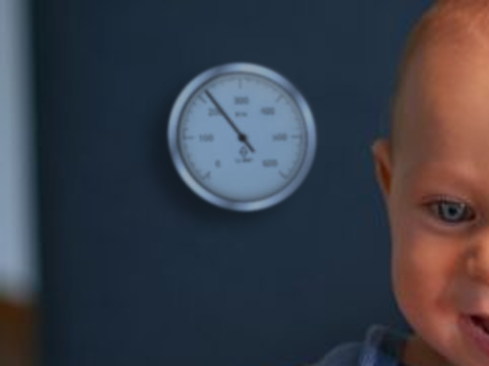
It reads value=220 unit=kPa
